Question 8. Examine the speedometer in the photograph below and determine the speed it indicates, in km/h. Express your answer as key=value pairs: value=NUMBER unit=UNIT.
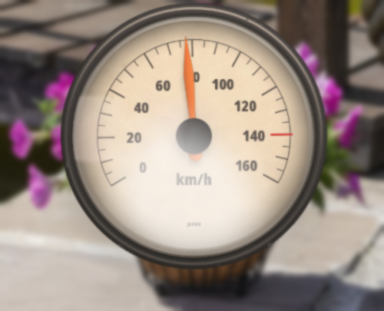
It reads value=77.5 unit=km/h
